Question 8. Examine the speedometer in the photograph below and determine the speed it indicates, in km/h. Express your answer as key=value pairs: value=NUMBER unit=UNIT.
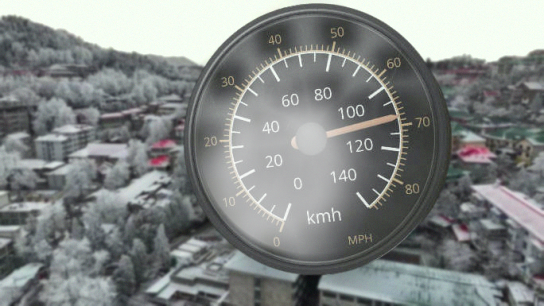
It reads value=110 unit=km/h
